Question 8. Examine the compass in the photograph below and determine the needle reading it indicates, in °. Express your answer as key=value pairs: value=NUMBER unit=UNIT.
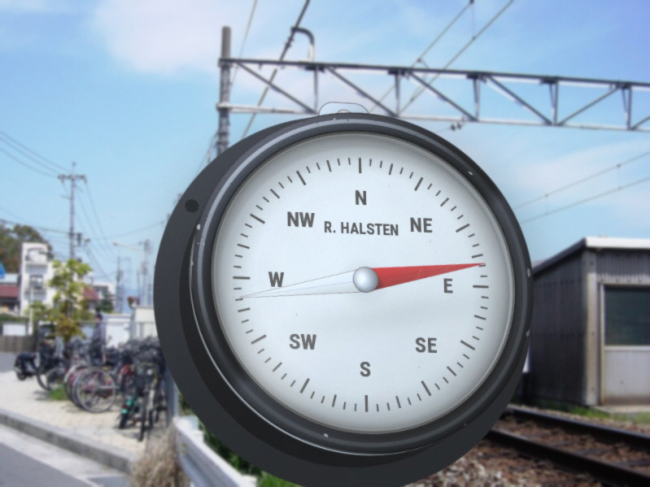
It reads value=80 unit=°
